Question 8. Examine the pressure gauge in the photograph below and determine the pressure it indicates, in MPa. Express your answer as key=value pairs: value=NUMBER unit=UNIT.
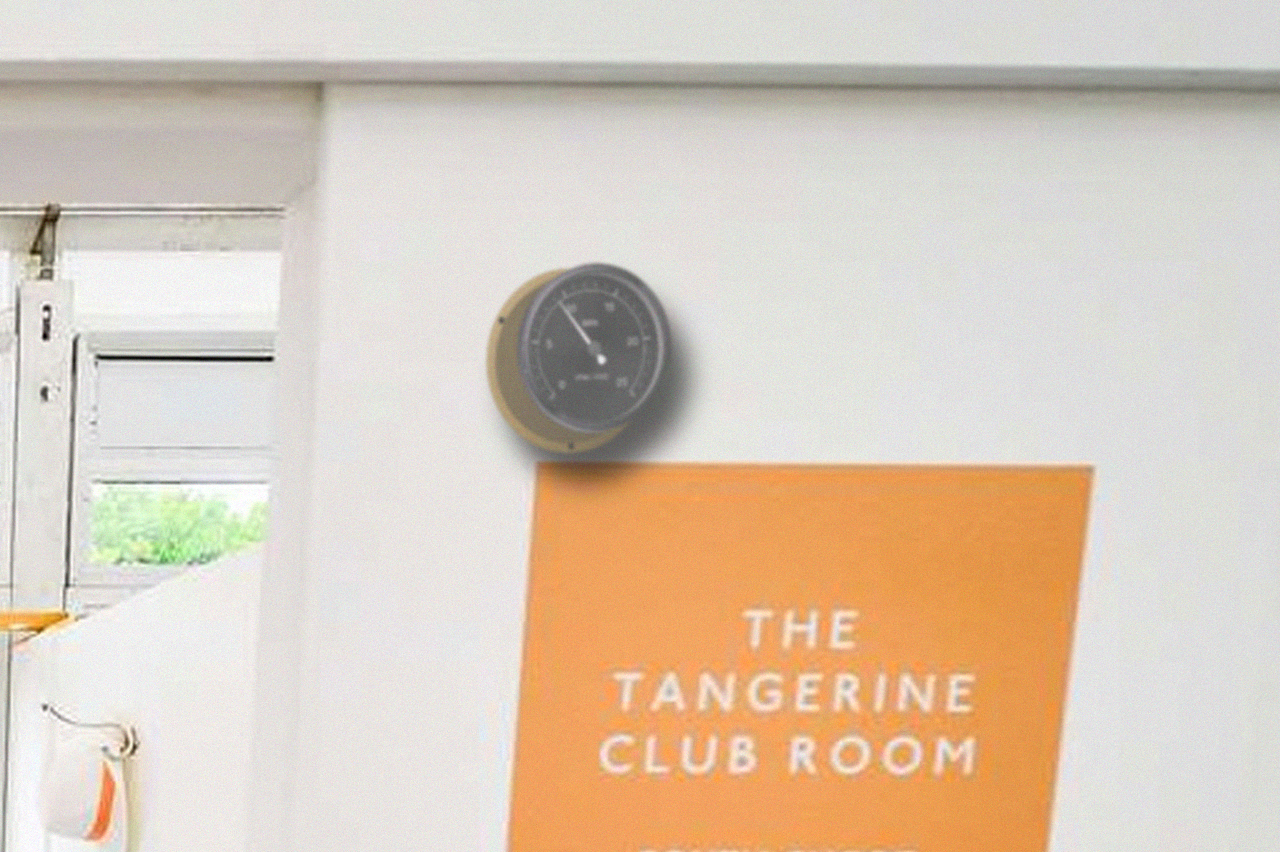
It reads value=9 unit=MPa
